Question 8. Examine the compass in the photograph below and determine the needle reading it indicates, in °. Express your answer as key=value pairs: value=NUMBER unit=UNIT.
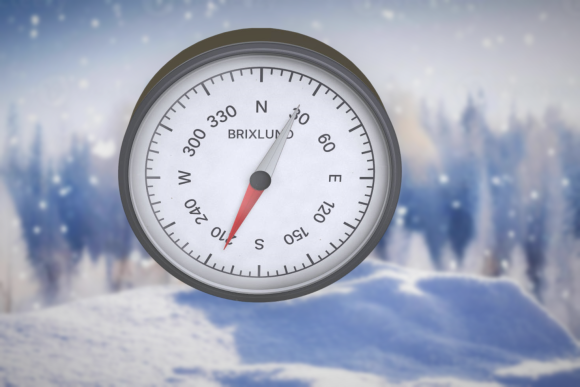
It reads value=205 unit=°
